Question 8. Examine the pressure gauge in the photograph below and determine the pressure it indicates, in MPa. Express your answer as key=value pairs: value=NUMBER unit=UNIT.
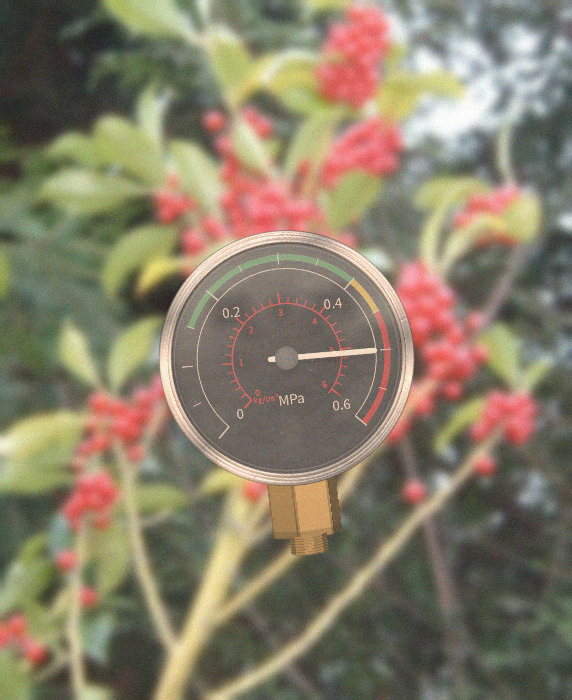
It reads value=0.5 unit=MPa
